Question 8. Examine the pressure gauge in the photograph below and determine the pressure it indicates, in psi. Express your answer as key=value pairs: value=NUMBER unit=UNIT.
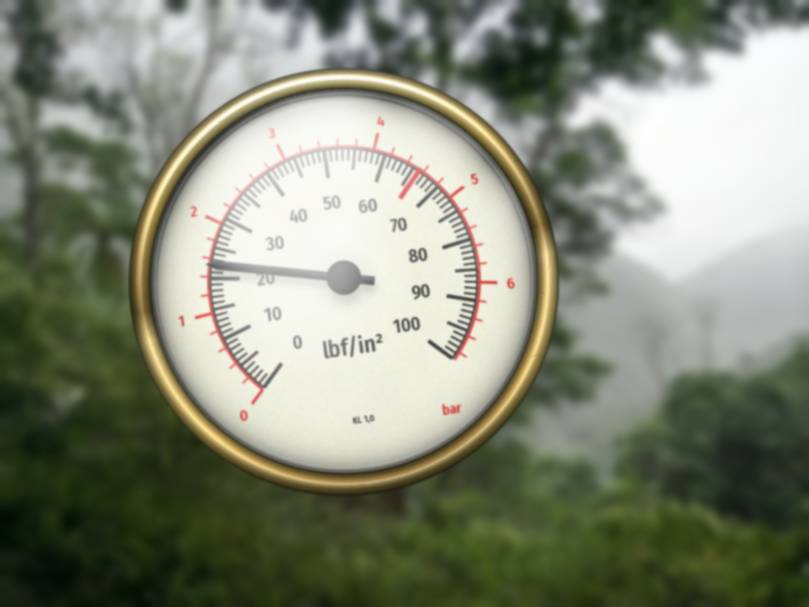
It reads value=22 unit=psi
